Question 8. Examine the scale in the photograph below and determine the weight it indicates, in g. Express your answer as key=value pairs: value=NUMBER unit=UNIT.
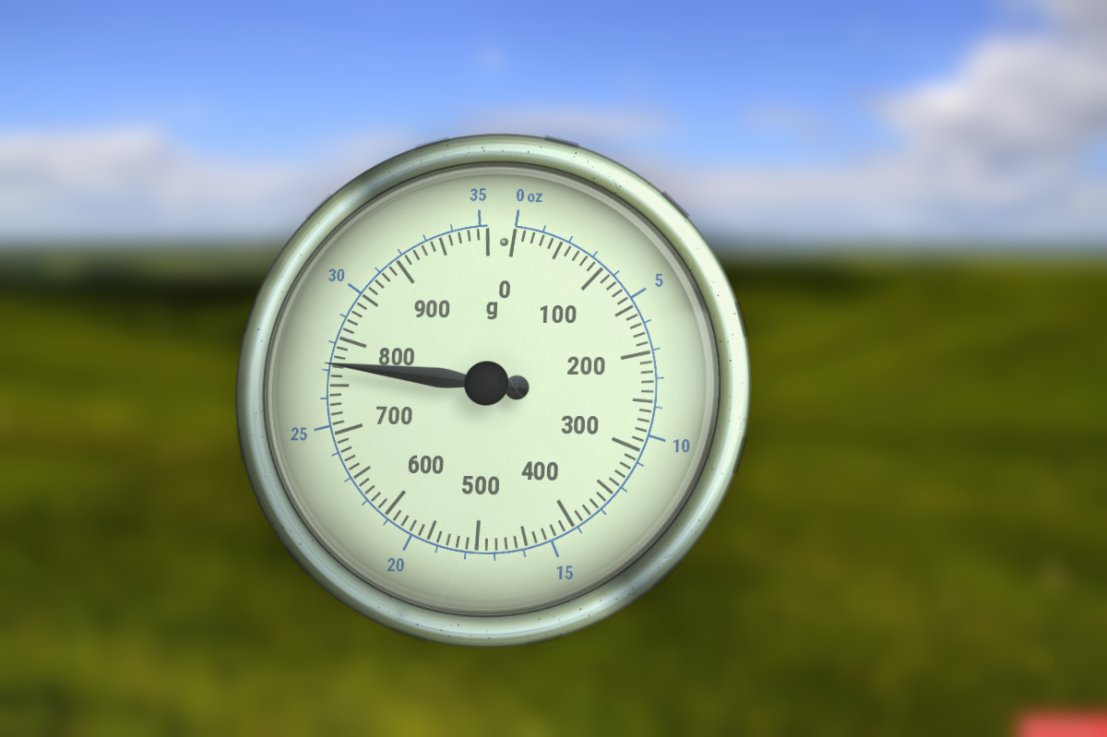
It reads value=770 unit=g
